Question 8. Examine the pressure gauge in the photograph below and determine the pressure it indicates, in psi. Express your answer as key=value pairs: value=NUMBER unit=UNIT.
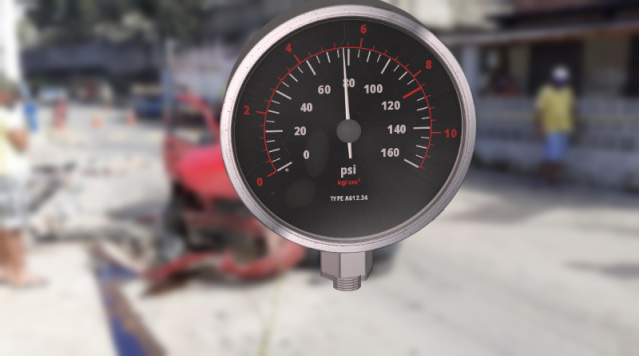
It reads value=77.5 unit=psi
